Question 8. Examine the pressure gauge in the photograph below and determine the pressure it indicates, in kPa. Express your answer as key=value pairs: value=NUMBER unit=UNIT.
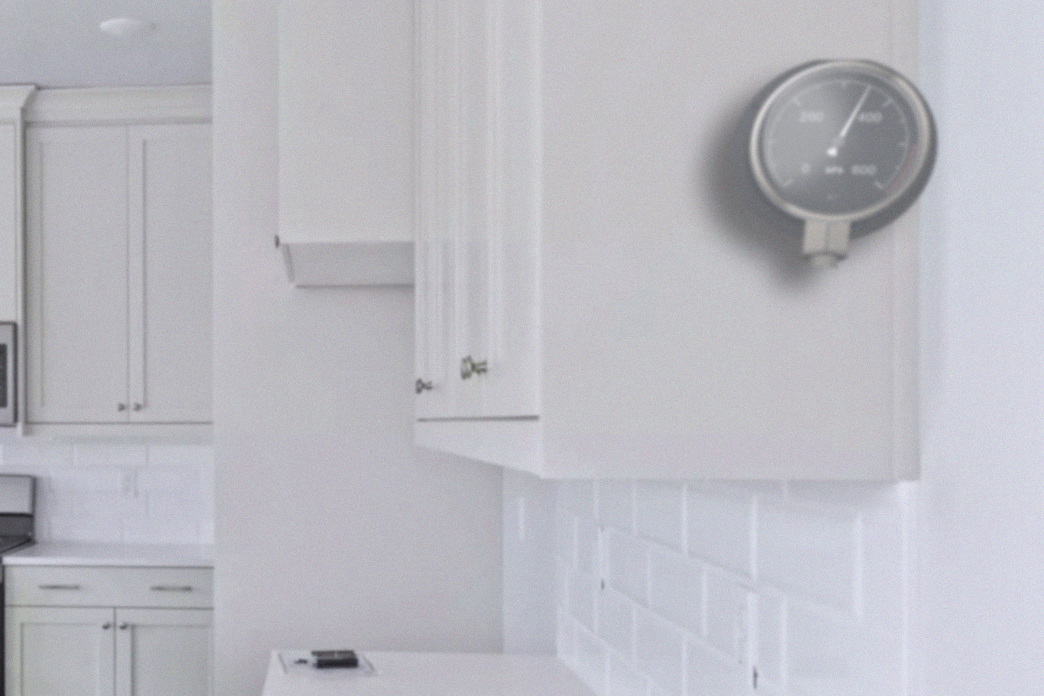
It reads value=350 unit=kPa
